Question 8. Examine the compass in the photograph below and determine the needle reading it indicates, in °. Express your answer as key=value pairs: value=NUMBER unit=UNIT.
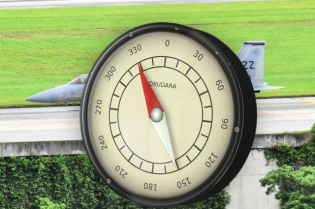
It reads value=330 unit=°
